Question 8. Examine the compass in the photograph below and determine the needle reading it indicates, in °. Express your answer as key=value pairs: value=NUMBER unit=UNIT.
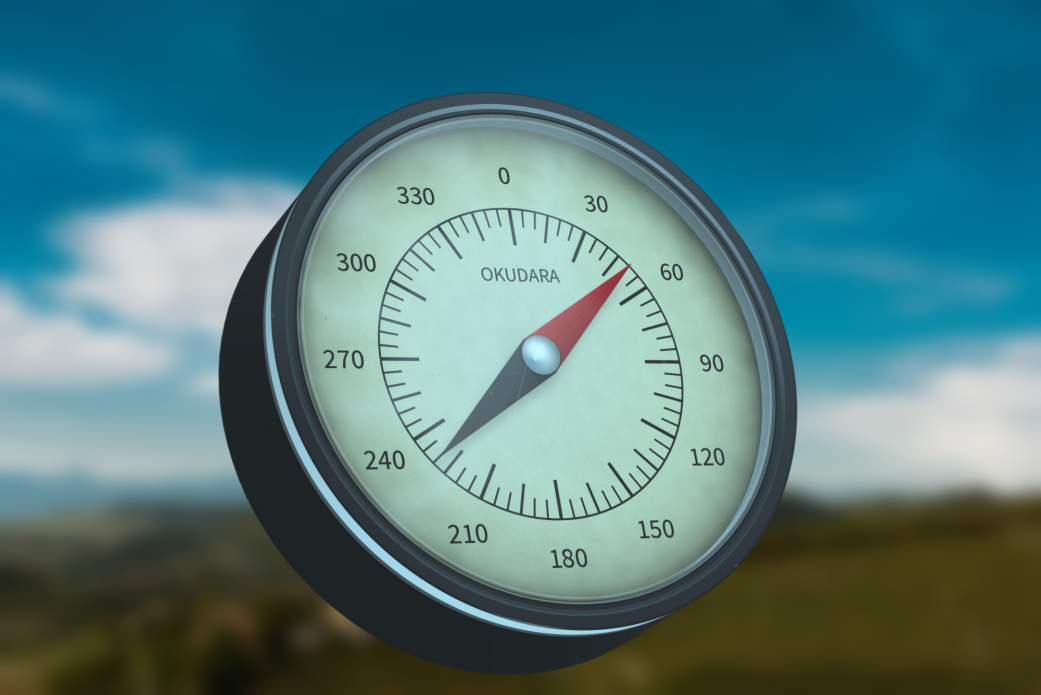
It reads value=50 unit=°
